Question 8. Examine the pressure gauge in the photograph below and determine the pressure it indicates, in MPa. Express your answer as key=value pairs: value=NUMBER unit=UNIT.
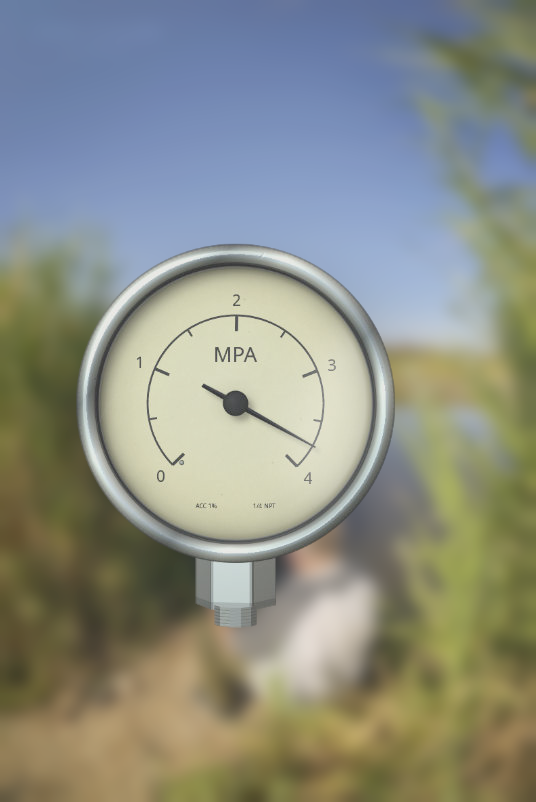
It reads value=3.75 unit=MPa
